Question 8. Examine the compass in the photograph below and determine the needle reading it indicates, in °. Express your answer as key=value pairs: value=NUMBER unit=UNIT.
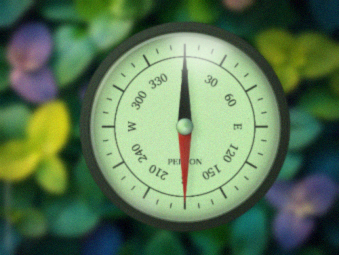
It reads value=180 unit=°
